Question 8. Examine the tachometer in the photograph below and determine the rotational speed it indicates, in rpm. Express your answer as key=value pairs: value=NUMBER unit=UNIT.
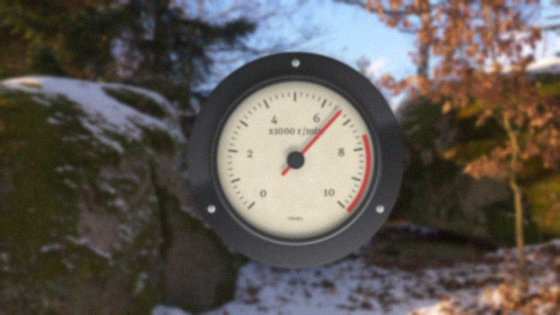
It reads value=6600 unit=rpm
